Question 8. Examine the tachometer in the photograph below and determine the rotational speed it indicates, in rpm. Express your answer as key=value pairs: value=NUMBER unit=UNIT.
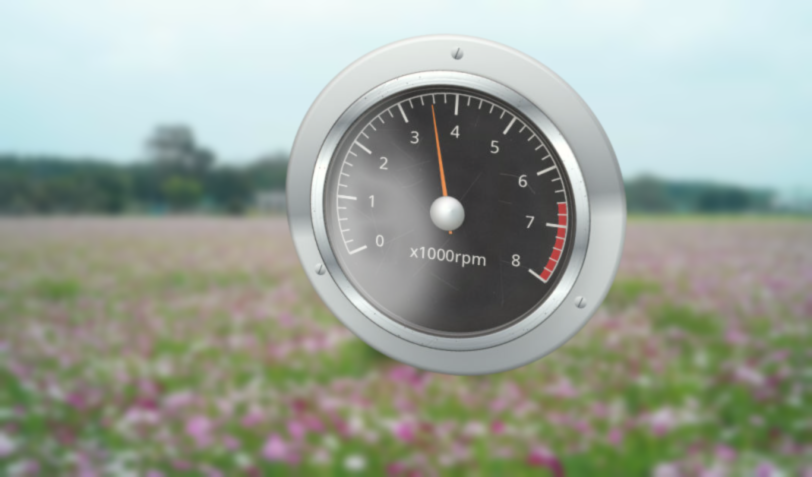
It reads value=3600 unit=rpm
